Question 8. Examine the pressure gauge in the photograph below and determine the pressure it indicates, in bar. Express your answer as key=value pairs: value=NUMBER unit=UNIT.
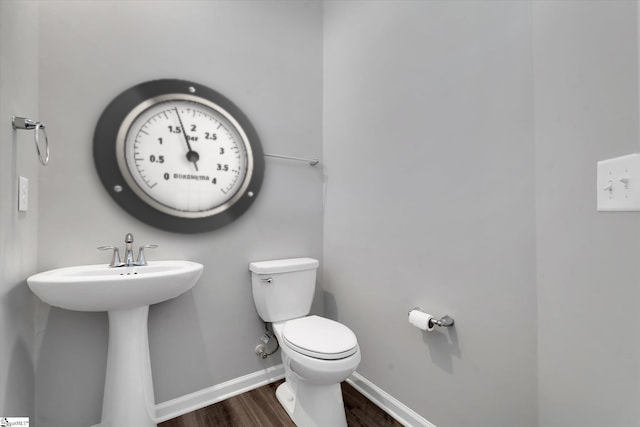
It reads value=1.7 unit=bar
